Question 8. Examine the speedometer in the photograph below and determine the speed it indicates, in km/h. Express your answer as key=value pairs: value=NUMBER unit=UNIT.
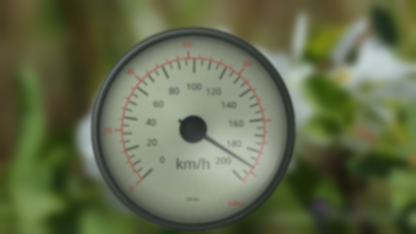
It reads value=190 unit=km/h
